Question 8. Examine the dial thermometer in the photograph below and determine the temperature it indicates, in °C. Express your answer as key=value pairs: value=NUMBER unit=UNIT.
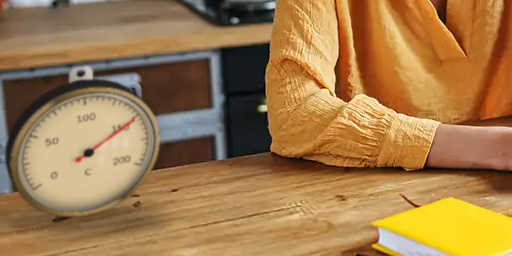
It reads value=150 unit=°C
